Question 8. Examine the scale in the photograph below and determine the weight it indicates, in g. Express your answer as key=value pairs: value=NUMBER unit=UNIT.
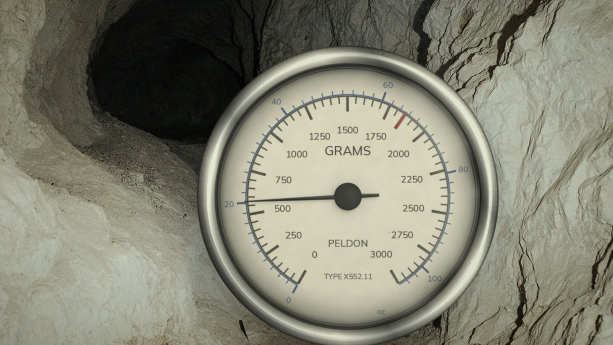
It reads value=575 unit=g
